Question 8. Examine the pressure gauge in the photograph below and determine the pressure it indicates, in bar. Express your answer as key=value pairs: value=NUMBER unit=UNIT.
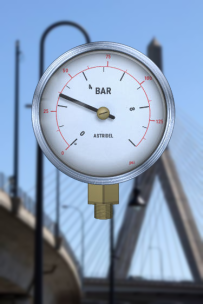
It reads value=2.5 unit=bar
